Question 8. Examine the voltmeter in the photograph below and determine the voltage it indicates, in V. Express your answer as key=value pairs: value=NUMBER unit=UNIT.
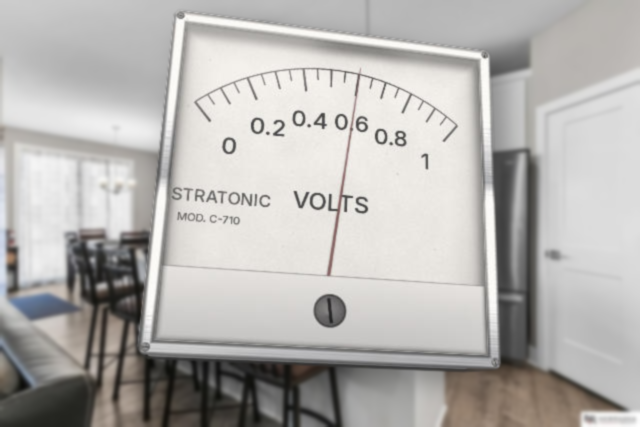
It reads value=0.6 unit=V
